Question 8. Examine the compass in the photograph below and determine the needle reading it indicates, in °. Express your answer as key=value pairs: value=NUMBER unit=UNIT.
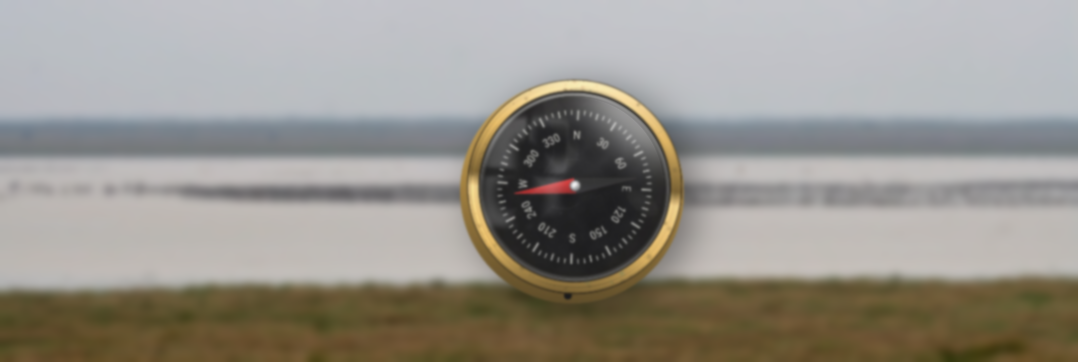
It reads value=260 unit=°
